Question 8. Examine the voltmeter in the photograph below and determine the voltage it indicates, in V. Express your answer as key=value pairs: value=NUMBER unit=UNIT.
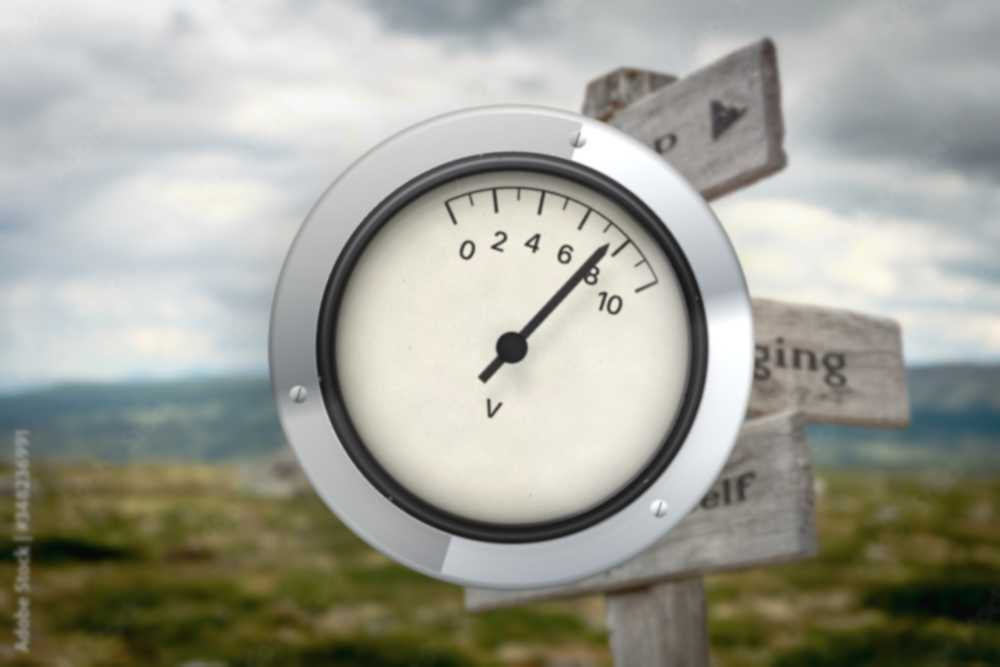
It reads value=7.5 unit=V
